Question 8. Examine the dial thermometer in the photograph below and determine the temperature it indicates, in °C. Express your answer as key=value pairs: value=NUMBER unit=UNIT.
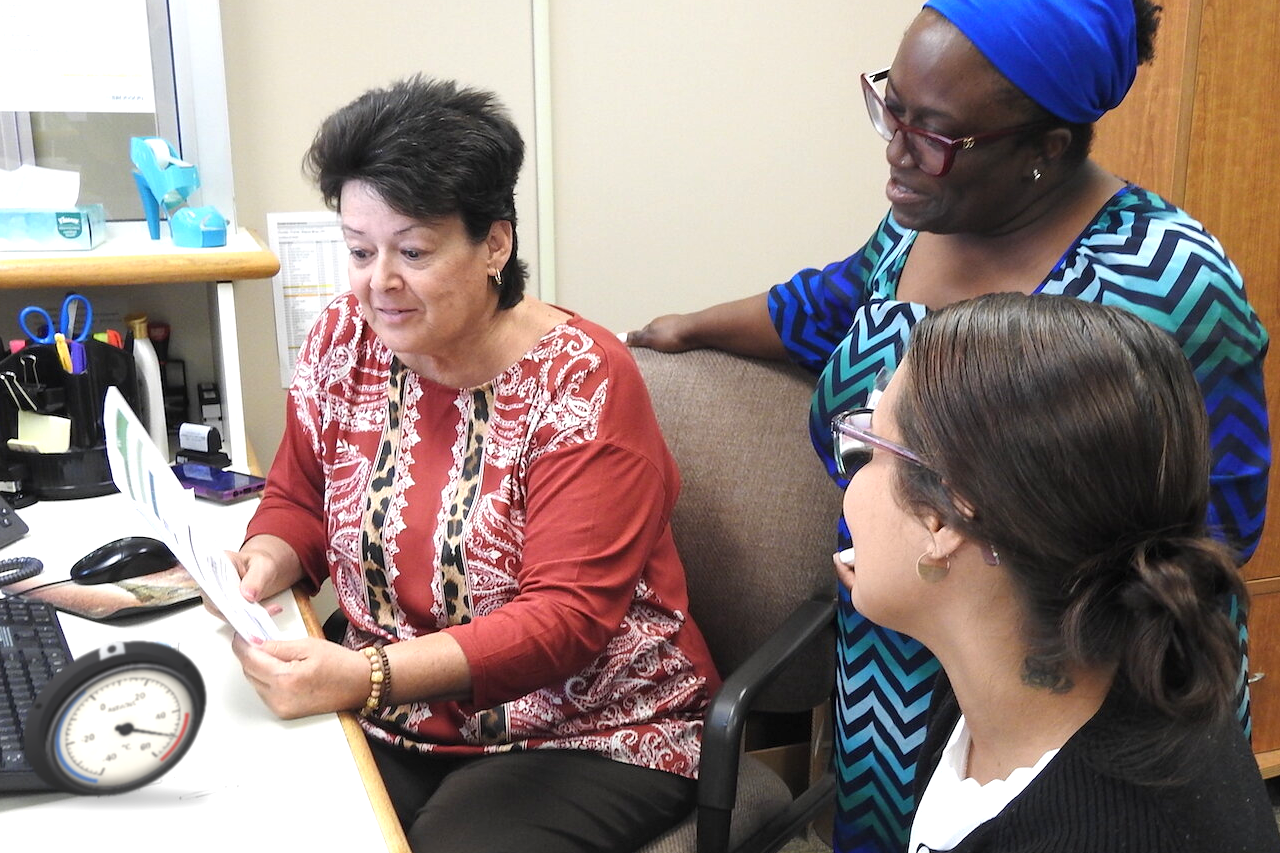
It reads value=50 unit=°C
